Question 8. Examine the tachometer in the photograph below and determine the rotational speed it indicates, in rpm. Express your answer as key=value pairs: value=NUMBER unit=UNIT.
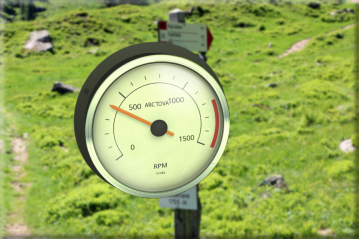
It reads value=400 unit=rpm
